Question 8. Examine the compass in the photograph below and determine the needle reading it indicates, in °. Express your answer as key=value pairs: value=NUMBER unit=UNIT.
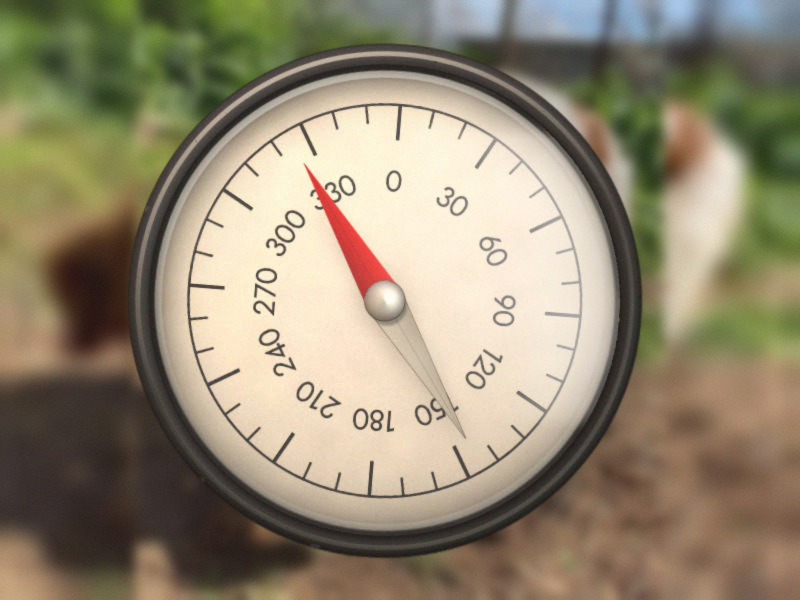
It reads value=325 unit=°
